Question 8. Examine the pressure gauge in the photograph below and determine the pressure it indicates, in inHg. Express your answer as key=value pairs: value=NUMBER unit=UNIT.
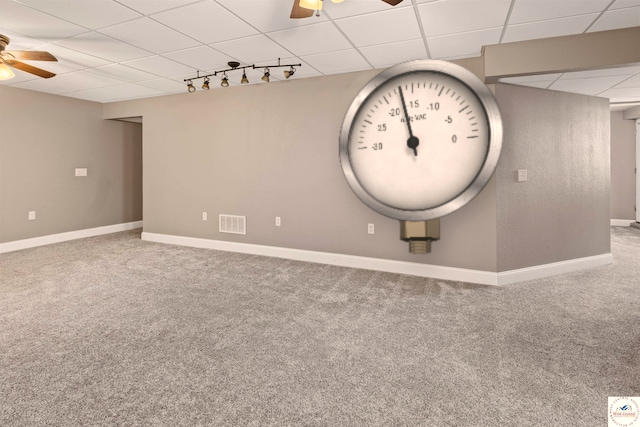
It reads value=-17 unit=inHg
